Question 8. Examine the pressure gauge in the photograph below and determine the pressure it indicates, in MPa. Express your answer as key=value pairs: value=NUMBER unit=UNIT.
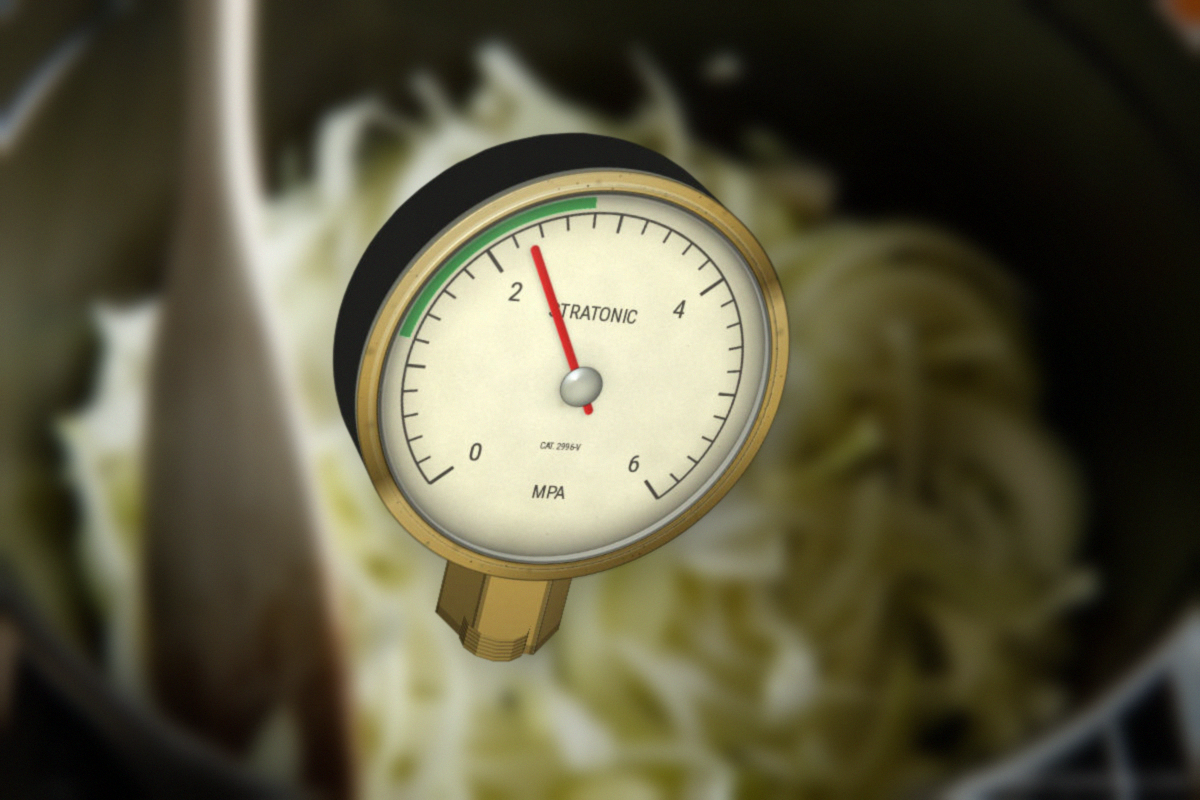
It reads value=2.3 unit=MPa
